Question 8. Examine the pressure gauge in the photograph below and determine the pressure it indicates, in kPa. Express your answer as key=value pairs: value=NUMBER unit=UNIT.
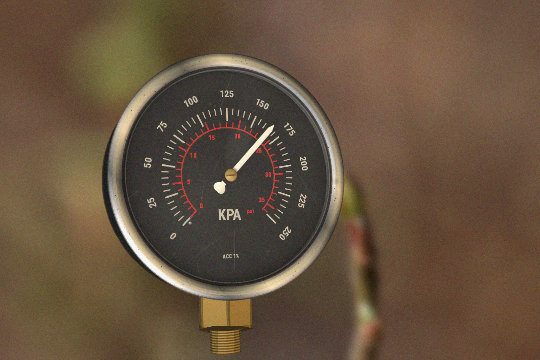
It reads value=165 unit=kPa
